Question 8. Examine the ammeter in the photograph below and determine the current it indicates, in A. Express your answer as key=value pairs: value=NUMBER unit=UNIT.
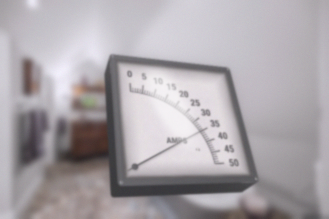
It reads value=35 unit=A
